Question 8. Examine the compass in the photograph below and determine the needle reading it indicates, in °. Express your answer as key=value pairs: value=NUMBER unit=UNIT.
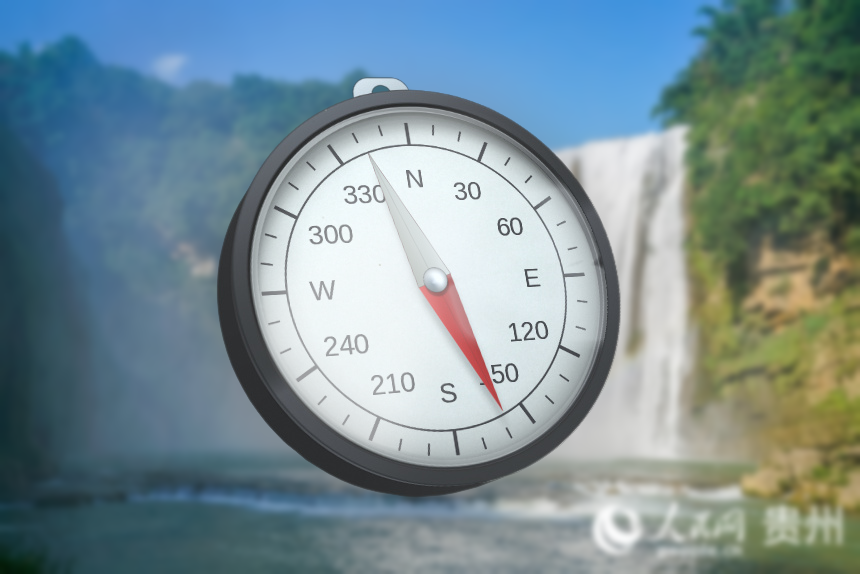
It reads value=160 unit=°
